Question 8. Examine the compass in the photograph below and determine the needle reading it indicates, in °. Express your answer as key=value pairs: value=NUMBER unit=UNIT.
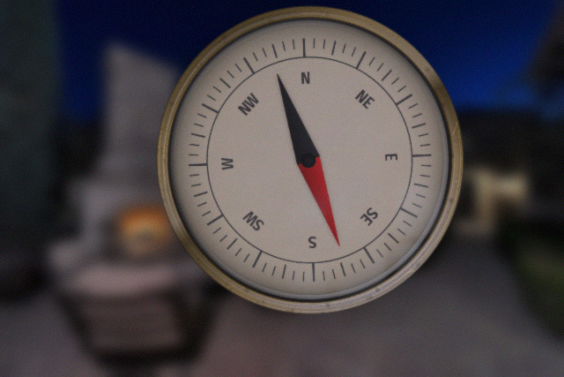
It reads value=162.5 unit=°
